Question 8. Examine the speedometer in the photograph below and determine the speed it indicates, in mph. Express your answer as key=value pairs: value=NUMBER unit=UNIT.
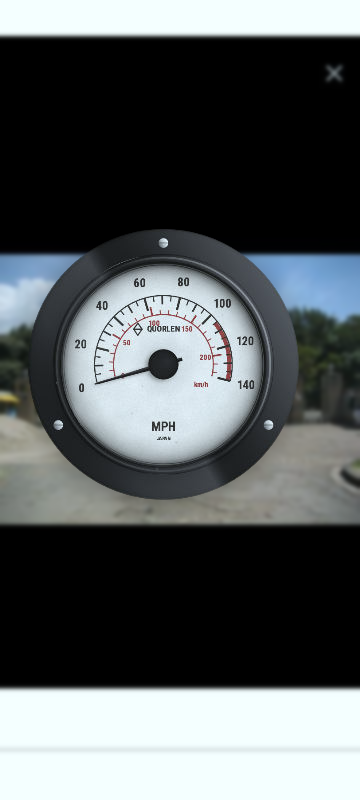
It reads value=0 unit=mph
